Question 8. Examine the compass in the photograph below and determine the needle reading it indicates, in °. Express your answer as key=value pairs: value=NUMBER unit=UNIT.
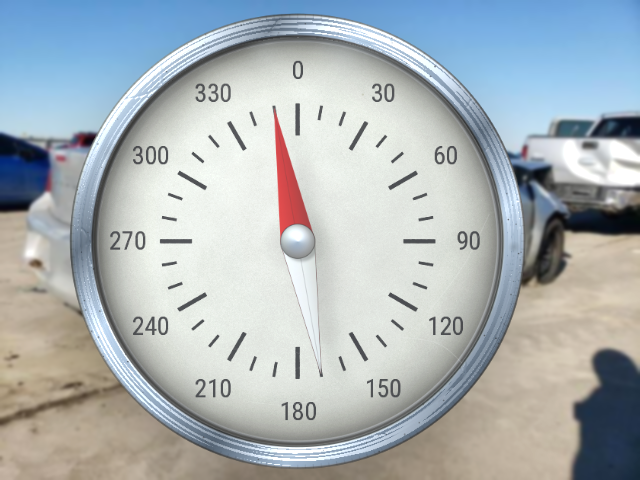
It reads value=350 unit=°
